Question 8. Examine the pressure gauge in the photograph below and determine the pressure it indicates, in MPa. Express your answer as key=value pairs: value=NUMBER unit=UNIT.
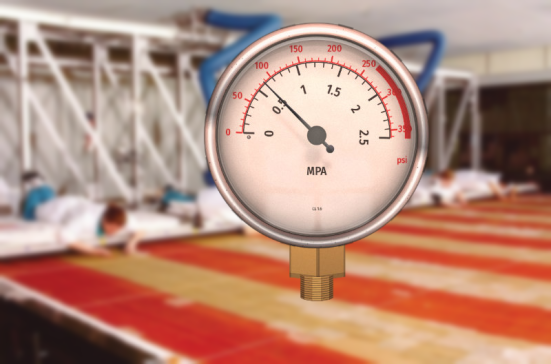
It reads value=0.6 unit=MPa
